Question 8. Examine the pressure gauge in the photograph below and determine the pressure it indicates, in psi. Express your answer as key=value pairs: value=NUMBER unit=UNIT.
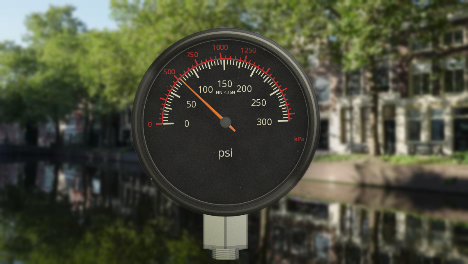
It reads value=75 unit=psi
